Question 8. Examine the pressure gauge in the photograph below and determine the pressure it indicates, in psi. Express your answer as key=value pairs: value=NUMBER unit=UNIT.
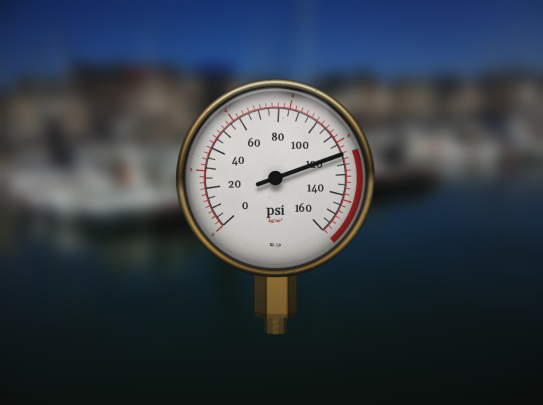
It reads value=120 unit=psi
